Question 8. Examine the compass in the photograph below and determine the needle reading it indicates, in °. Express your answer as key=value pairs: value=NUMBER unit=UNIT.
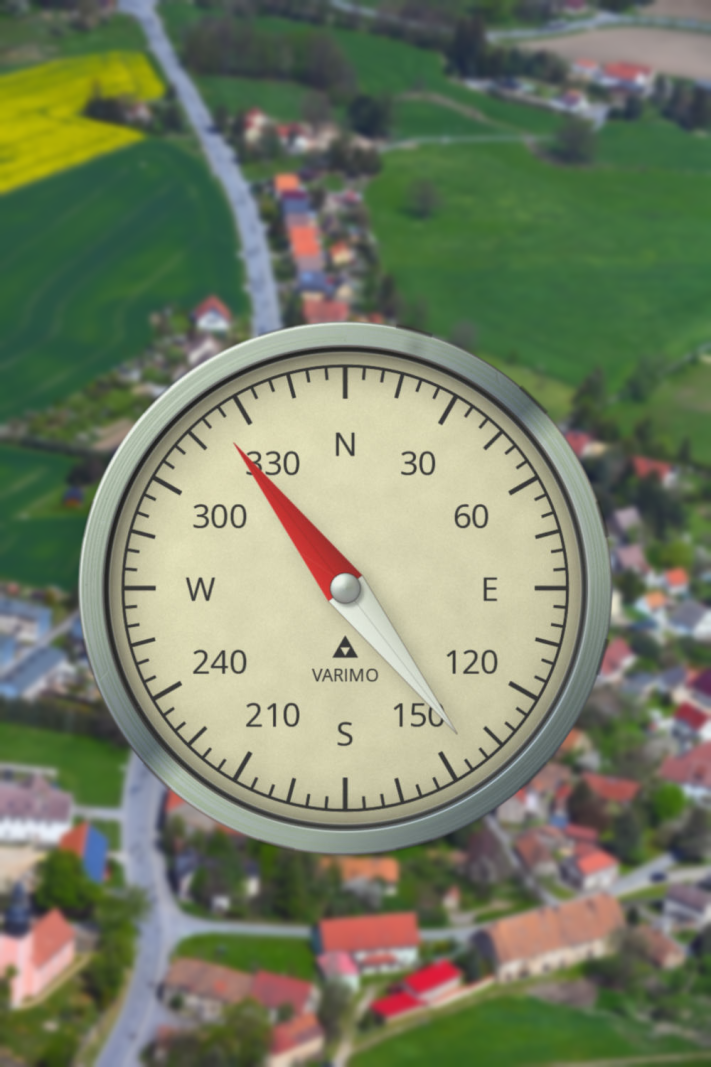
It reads value=322.5 unit=°
